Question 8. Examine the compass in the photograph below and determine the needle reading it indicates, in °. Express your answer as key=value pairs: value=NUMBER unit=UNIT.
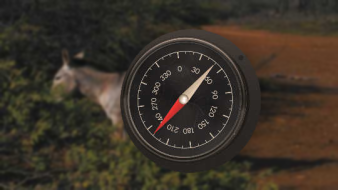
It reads value=230 unit=°
